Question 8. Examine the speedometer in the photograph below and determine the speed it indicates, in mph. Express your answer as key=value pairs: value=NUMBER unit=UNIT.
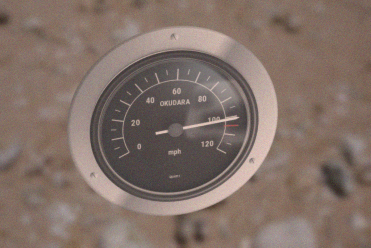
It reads value=100 unit=mph
